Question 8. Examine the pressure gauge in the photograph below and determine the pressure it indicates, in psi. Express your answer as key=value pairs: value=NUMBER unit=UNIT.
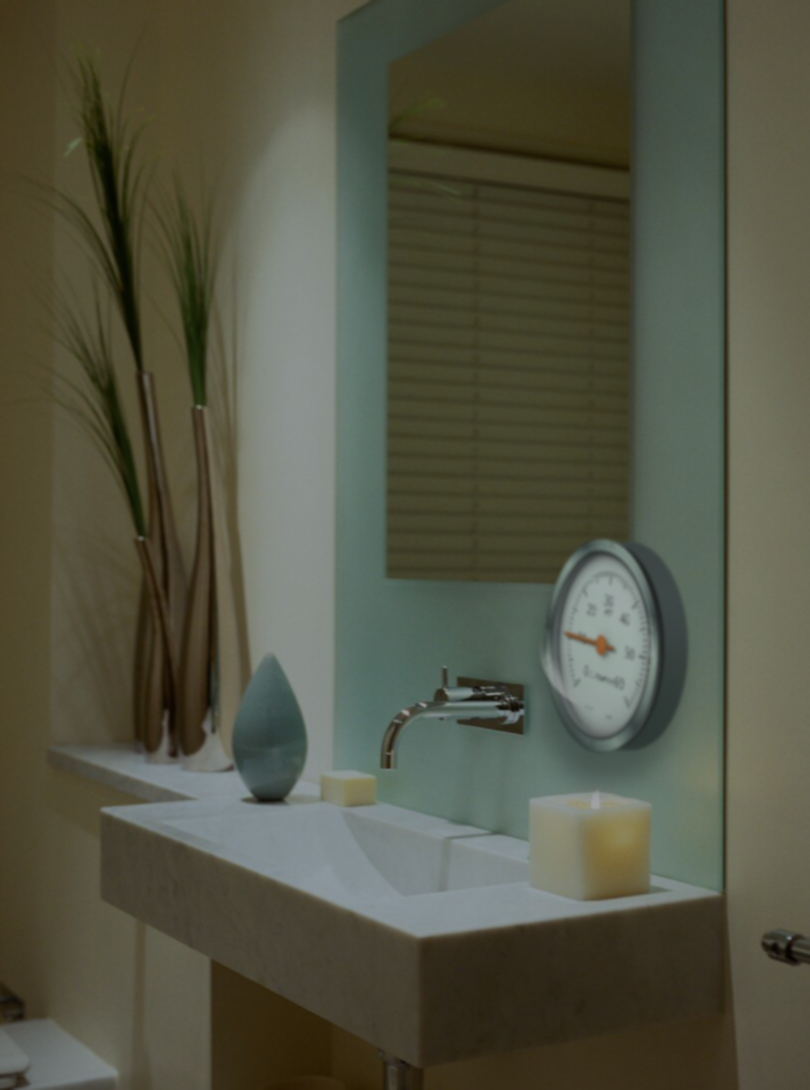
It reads value=10 unit=psi
